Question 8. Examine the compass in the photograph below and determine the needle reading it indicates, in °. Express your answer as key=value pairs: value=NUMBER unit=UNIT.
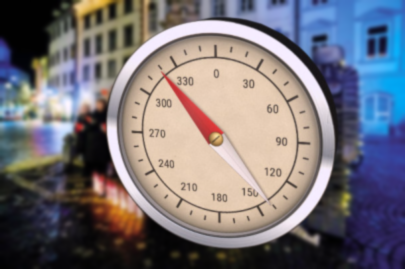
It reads value=320 unit=°
